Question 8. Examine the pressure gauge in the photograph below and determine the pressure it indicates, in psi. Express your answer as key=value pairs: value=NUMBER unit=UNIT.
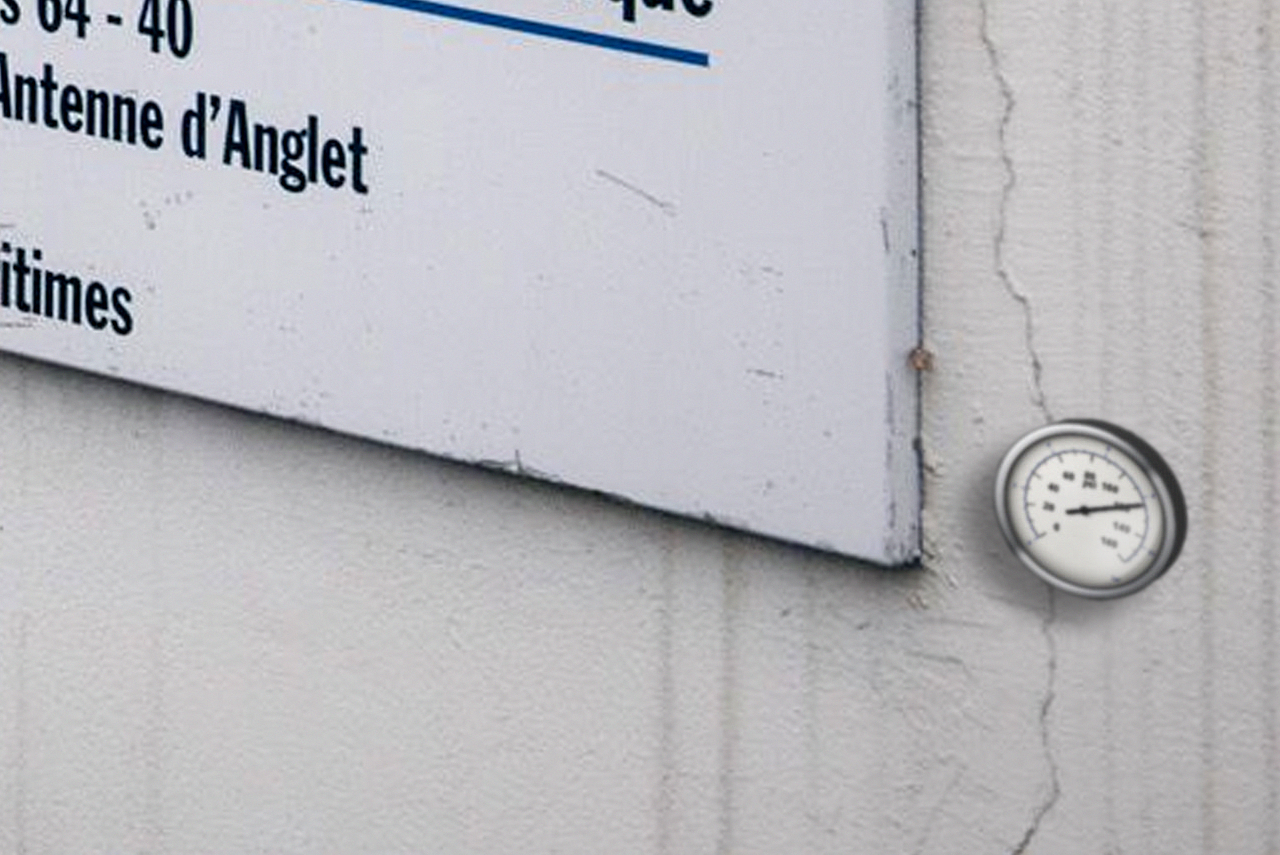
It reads value=120 unit=psi
